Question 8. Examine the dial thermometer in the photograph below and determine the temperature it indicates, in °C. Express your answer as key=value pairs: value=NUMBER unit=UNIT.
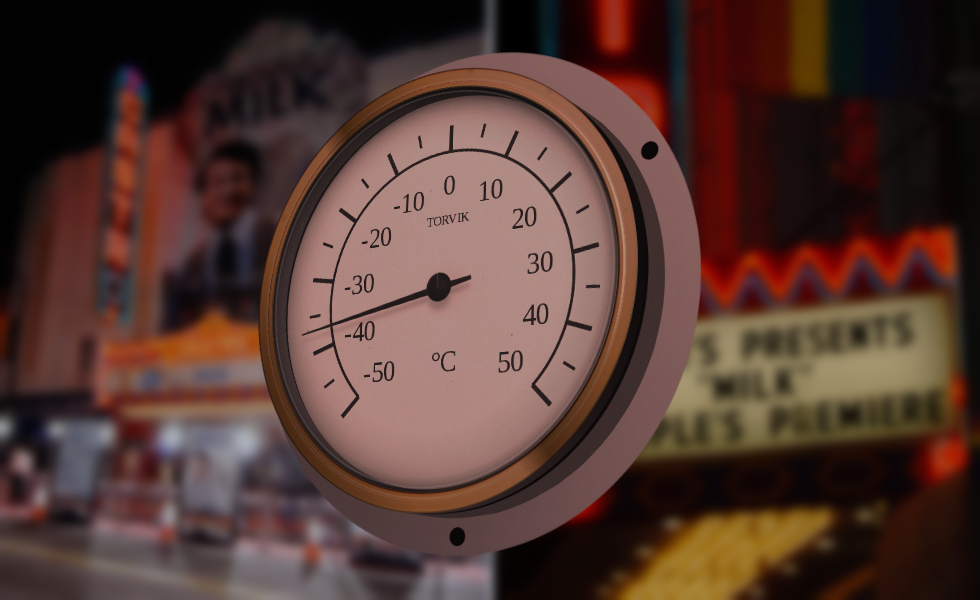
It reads value=-37.5 unit=°C
